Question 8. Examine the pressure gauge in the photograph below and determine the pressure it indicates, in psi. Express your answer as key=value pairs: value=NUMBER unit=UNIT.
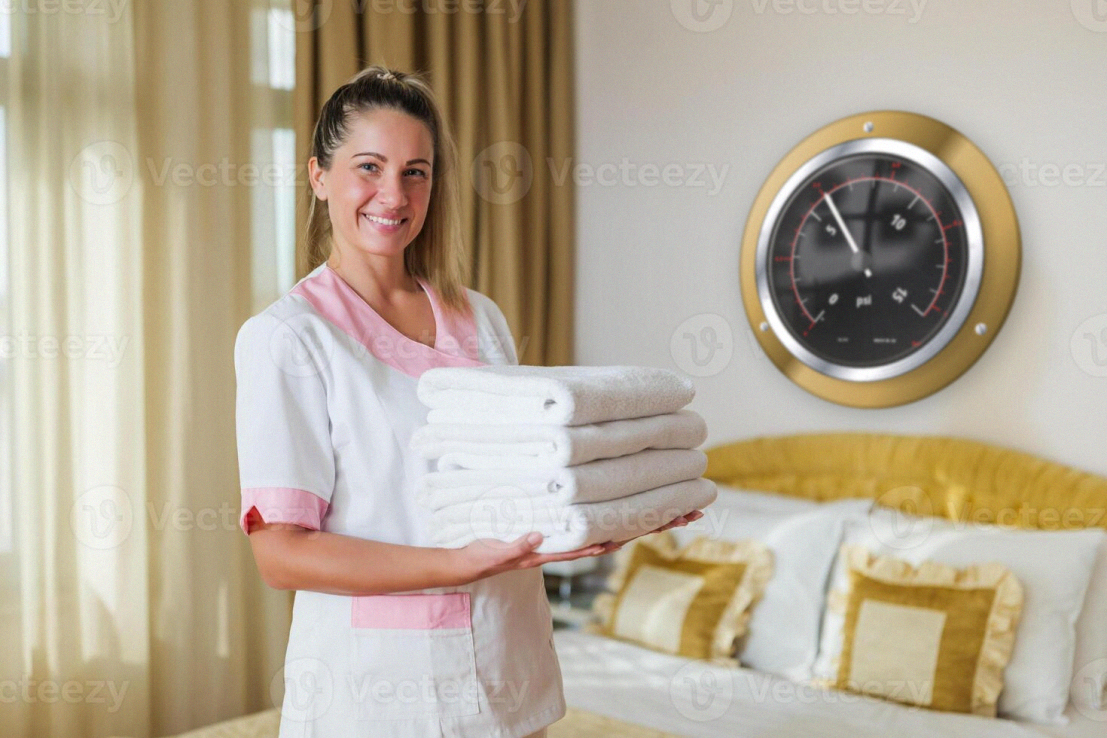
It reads value=6 unit=psi
